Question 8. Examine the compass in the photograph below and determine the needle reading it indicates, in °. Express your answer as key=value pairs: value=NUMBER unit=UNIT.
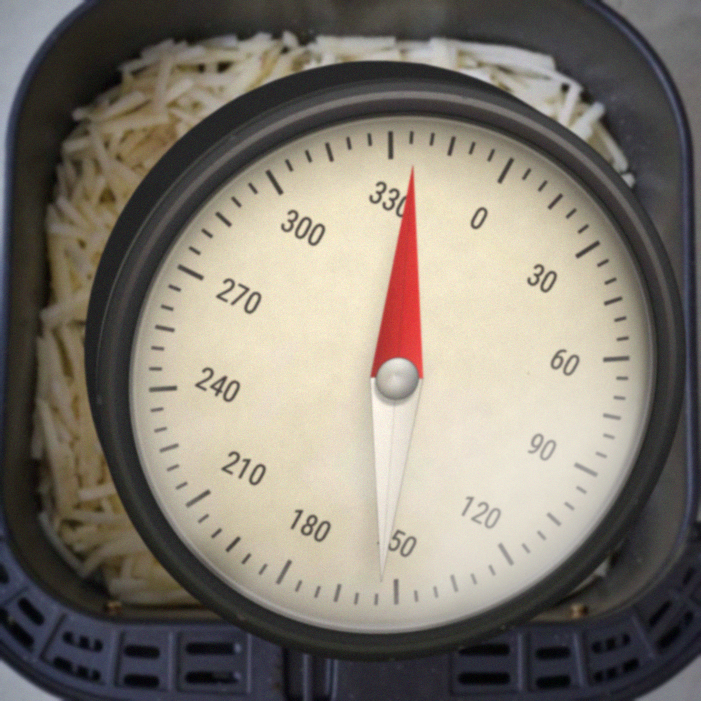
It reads value=335 unit=°
